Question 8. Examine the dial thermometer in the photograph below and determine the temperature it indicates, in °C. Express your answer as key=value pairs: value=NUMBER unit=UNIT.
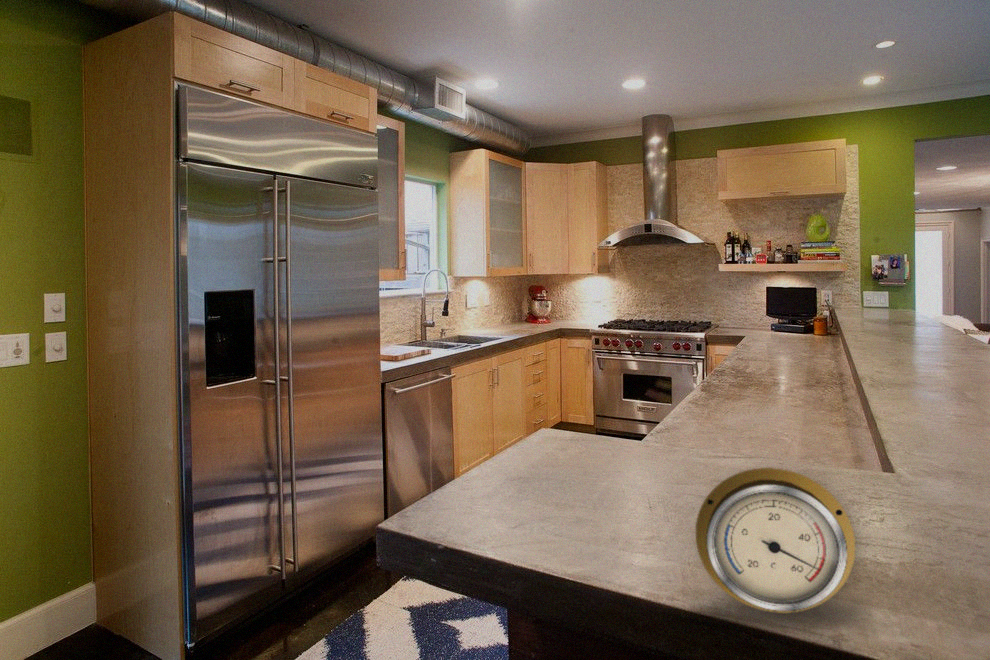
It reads value=54 unit=°C
